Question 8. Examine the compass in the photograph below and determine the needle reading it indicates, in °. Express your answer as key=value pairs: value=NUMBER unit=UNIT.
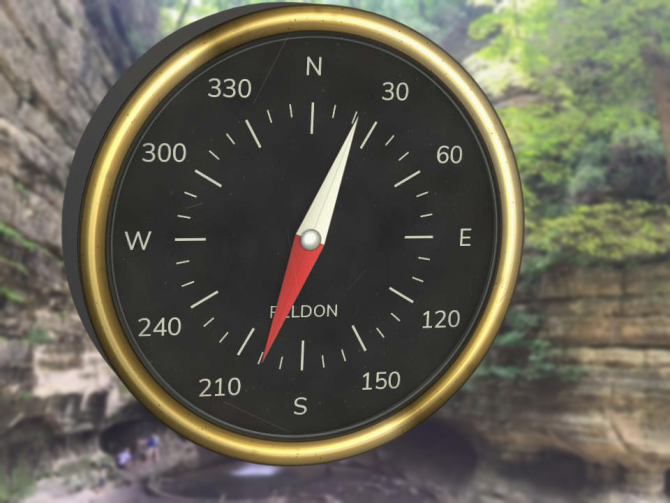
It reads value=200 unit=°
